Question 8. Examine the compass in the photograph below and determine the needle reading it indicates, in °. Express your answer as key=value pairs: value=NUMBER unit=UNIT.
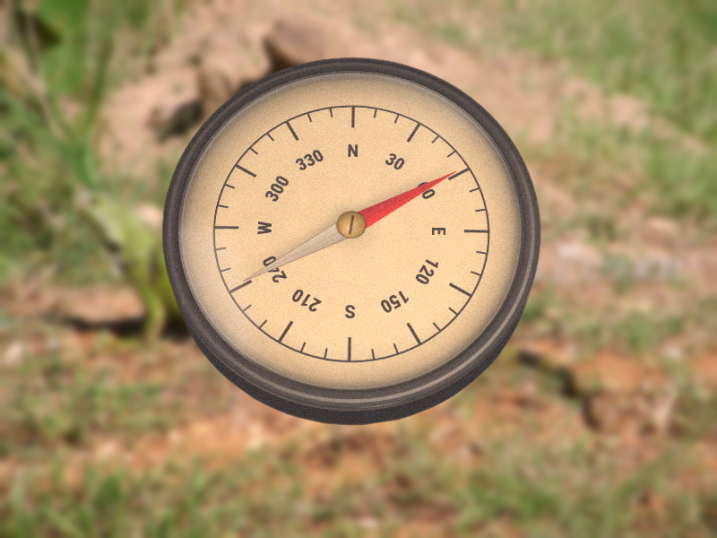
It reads value=60 unit=°
